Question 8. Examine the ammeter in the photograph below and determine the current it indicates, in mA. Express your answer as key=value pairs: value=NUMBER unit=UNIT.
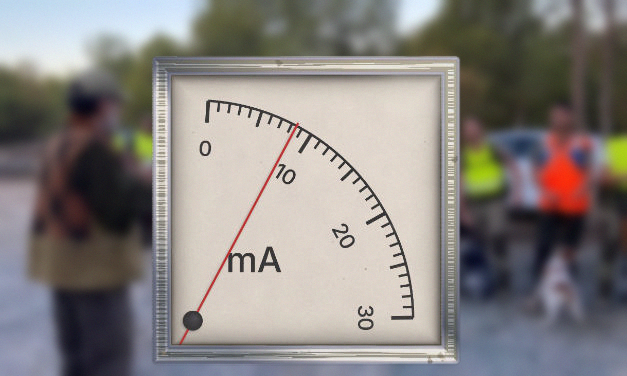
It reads value=8.5 unit=mA
